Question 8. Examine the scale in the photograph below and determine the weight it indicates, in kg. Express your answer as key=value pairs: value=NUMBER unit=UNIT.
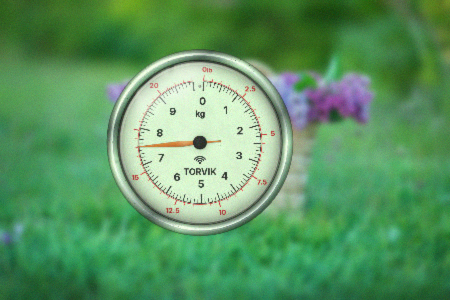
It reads value=7.5 unit=kg
